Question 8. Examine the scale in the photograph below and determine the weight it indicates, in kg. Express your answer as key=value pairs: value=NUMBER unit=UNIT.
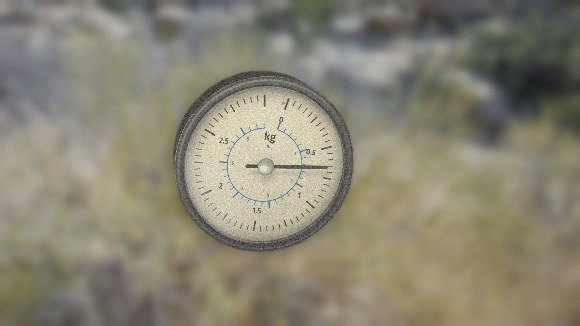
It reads value=0.65 unit=kg
